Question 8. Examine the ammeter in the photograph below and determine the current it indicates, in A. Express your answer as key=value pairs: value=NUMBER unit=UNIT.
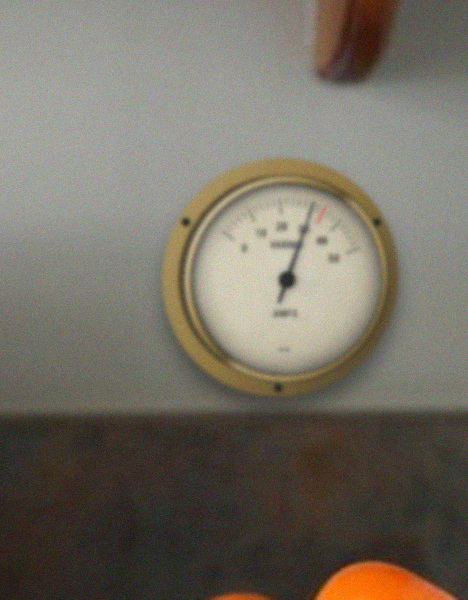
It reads value=30 unit=A
